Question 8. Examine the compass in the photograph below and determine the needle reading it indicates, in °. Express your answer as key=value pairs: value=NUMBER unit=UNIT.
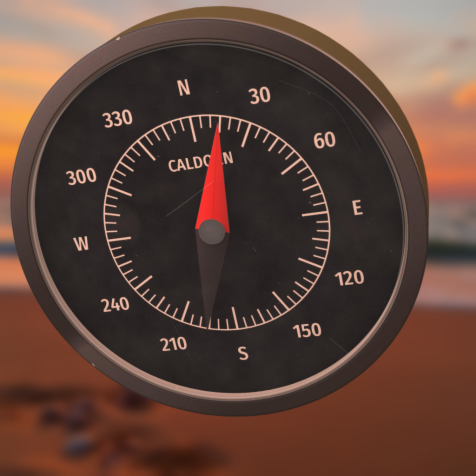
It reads value=15 unit=°
